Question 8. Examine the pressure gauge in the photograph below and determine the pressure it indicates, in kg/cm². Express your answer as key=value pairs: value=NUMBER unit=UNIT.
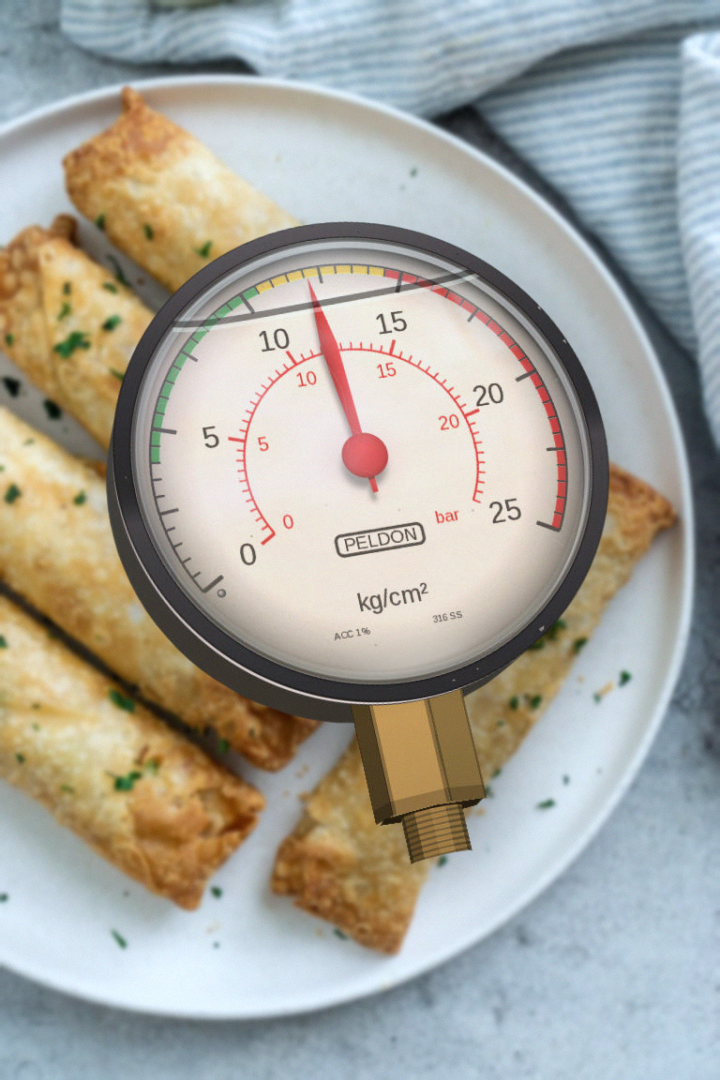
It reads value=12 unit=kg/cm²
